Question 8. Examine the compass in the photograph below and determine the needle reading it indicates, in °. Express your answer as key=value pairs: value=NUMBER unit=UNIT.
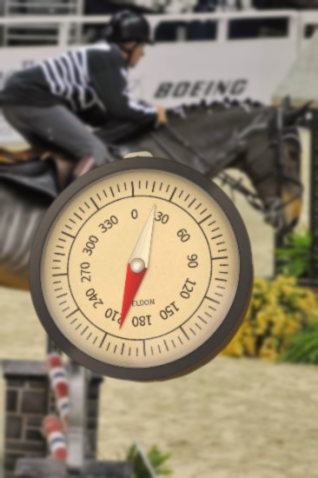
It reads value=200 unit=°
